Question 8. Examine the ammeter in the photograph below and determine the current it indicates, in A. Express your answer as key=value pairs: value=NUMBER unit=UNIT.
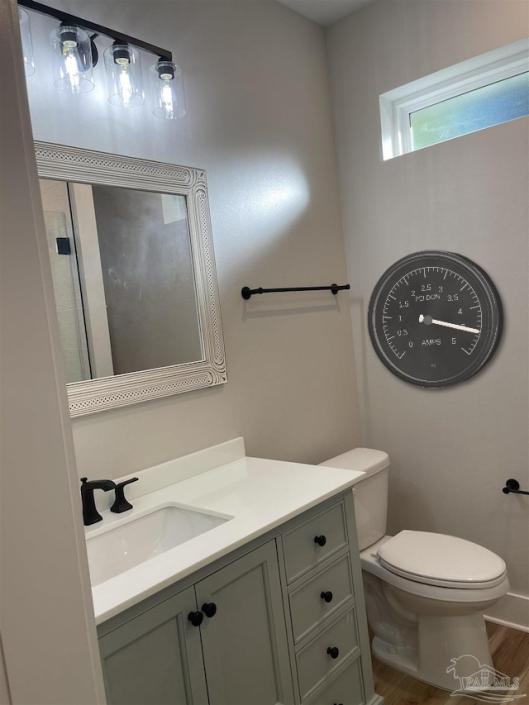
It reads value=4.5 unit=A
